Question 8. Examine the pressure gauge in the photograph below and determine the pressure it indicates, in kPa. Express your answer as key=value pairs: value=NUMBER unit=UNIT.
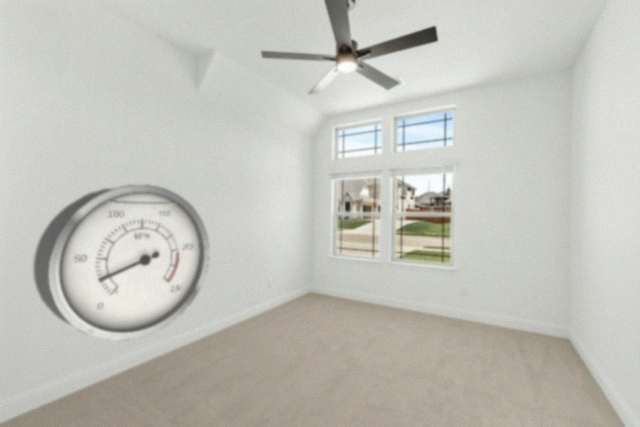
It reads value=25 unit=kPa
